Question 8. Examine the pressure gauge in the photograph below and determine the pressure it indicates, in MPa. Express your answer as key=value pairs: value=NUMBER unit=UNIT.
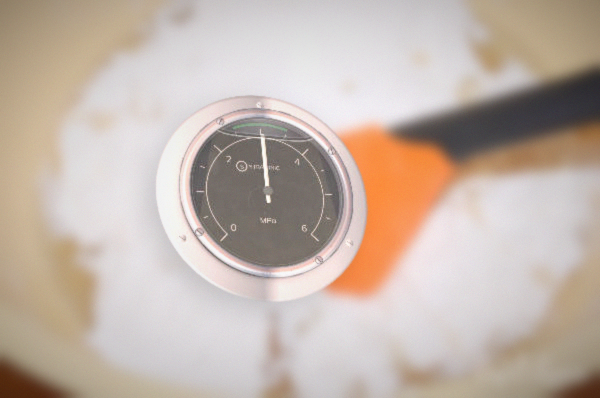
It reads value=3 unit=MPa
